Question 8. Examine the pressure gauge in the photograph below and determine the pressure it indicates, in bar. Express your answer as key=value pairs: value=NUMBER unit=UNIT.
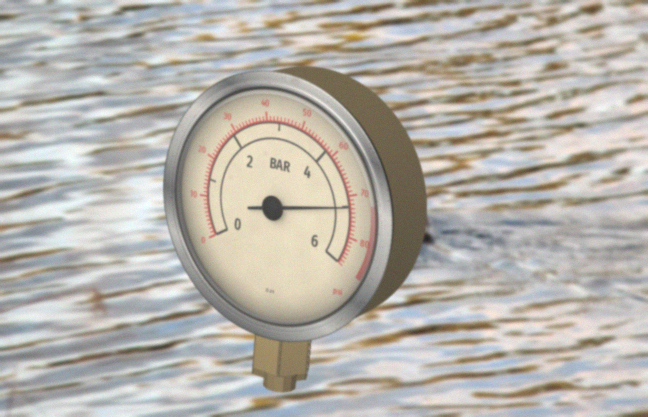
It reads value=5 unit=bar
